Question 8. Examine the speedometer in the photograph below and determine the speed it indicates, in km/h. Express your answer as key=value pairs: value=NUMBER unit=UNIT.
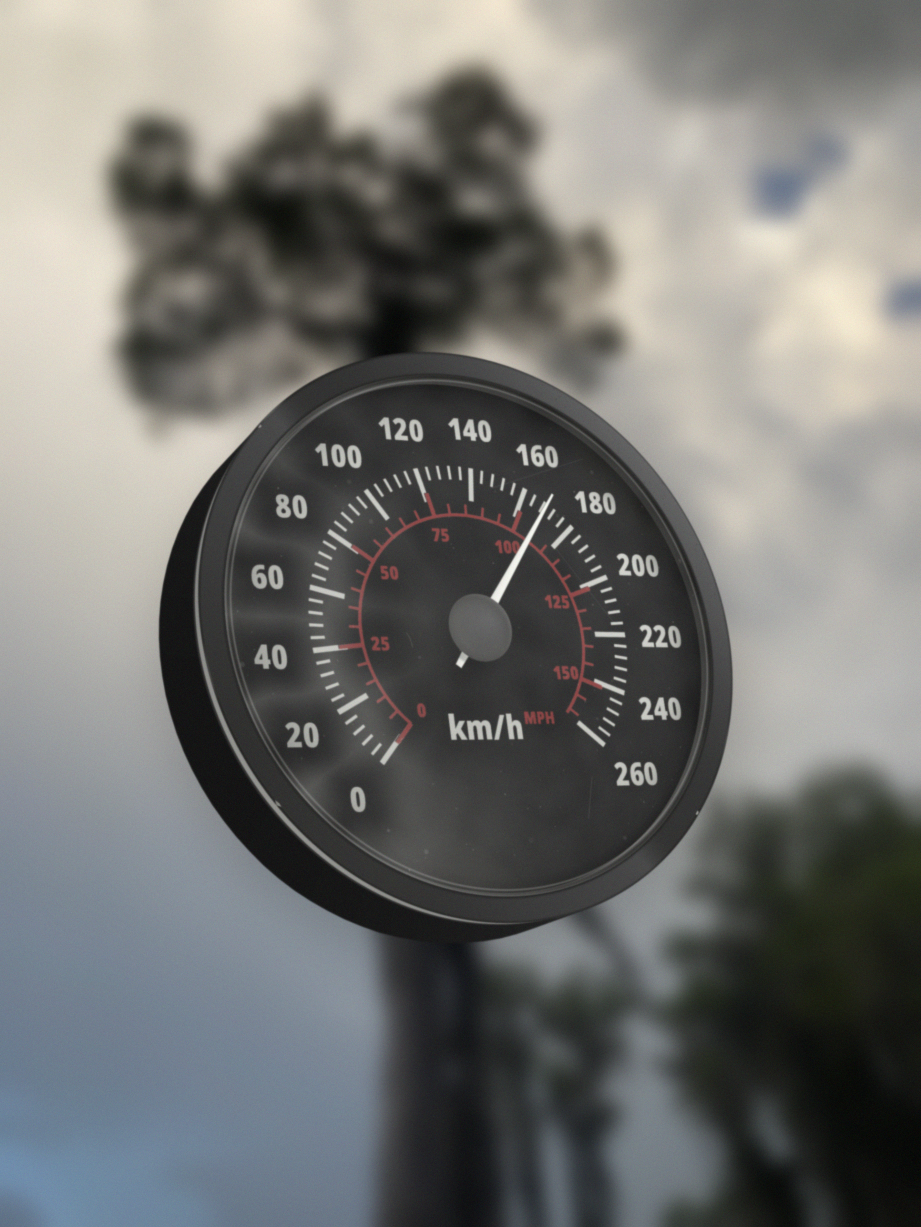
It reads value=168 unit=km/h
